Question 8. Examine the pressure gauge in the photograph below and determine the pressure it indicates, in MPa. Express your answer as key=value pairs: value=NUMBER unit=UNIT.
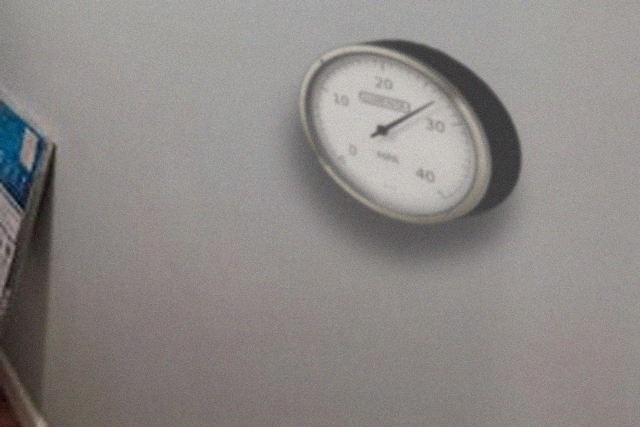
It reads value=27 unit=MPa
